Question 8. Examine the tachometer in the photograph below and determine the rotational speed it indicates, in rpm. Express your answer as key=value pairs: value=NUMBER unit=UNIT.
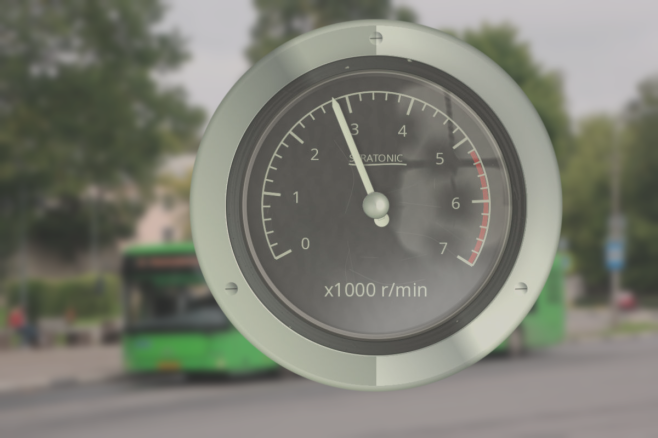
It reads value=2800 unit=rpm
